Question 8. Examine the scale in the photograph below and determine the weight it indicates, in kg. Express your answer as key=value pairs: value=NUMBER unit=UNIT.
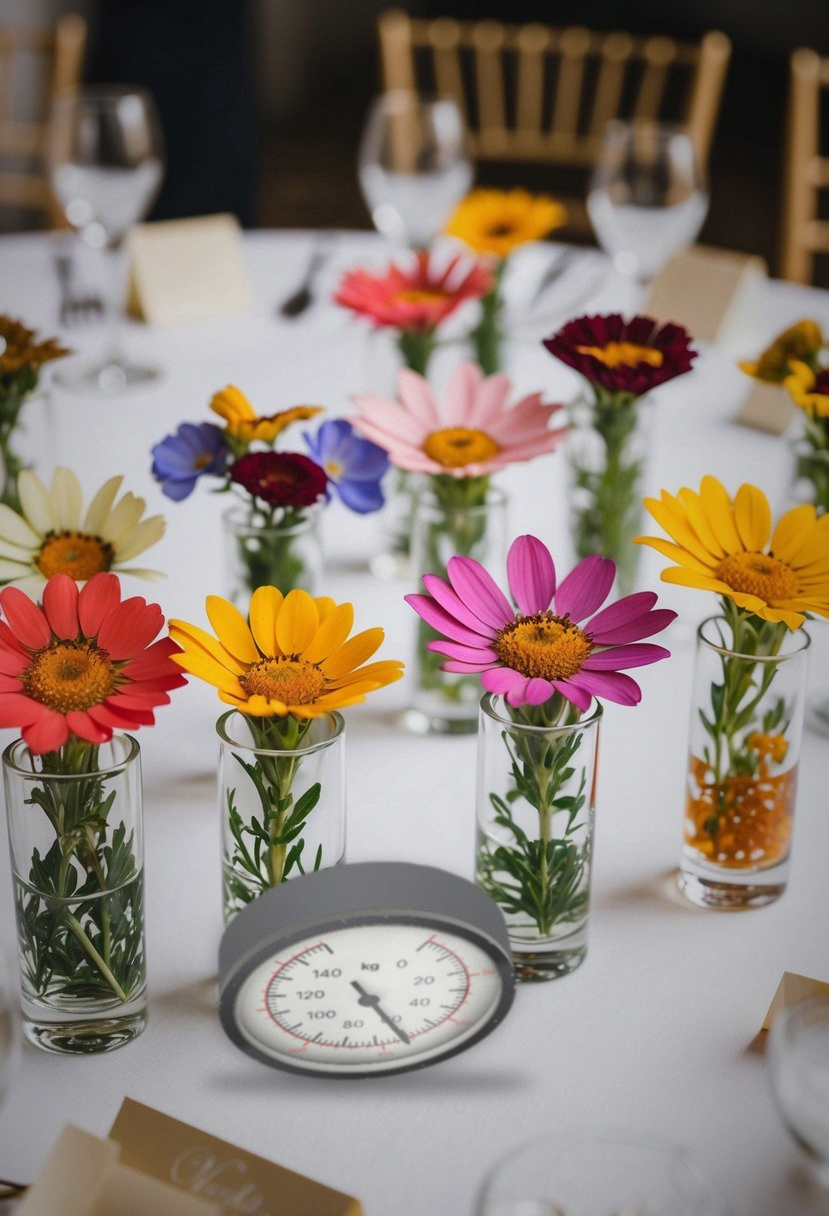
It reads value=60 unit=kg
